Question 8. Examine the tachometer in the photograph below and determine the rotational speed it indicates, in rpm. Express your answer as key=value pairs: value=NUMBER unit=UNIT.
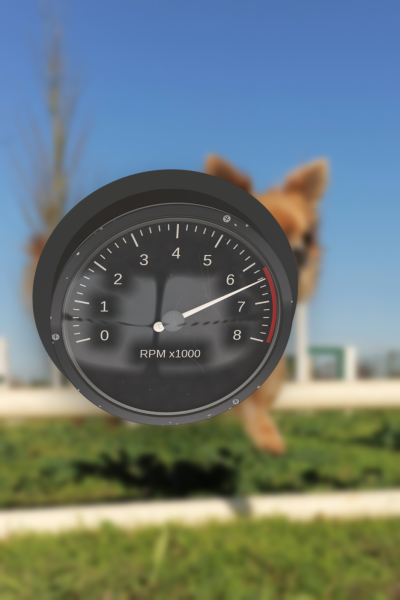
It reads value=6400 unit=rpm
